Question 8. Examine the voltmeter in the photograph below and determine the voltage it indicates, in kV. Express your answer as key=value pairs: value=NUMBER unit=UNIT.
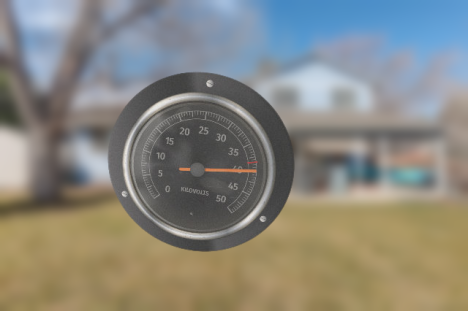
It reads value=40 unit=kV
